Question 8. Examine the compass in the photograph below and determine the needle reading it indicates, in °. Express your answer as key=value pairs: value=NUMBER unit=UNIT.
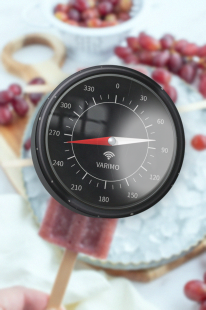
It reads value=260 unit=°
